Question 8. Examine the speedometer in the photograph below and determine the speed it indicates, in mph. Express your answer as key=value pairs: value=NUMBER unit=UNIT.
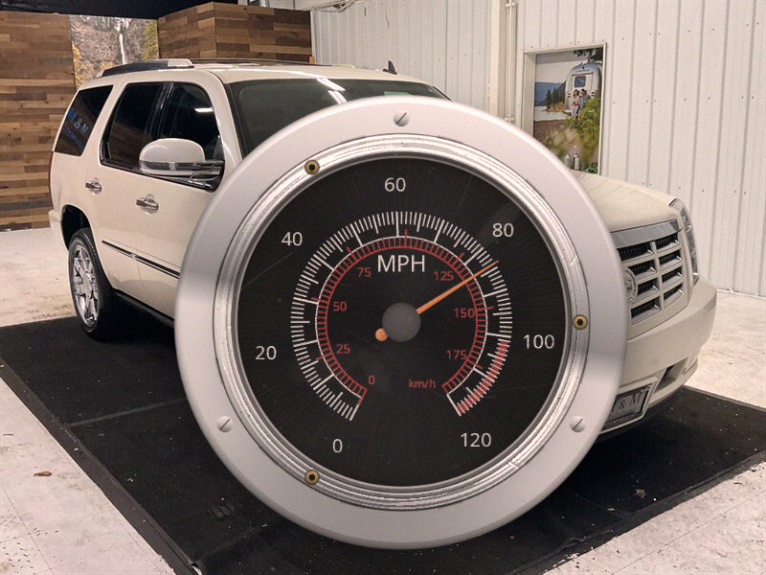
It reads value=84 unit=mph
